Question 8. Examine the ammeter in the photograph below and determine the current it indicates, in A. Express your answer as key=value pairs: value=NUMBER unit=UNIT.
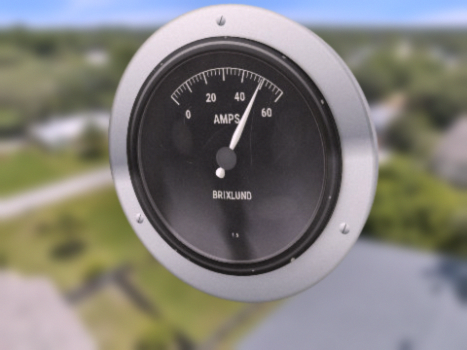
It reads value=50 unit=A
